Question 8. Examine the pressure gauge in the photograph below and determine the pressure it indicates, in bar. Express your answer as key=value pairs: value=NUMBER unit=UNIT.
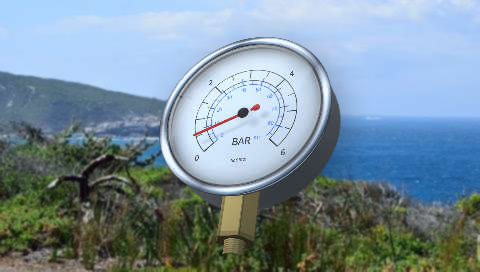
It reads value=0.5 unit=bar
